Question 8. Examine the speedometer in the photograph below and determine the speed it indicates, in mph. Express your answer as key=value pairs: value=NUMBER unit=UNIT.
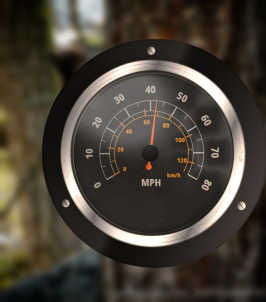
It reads value=42.5 unit=mph
